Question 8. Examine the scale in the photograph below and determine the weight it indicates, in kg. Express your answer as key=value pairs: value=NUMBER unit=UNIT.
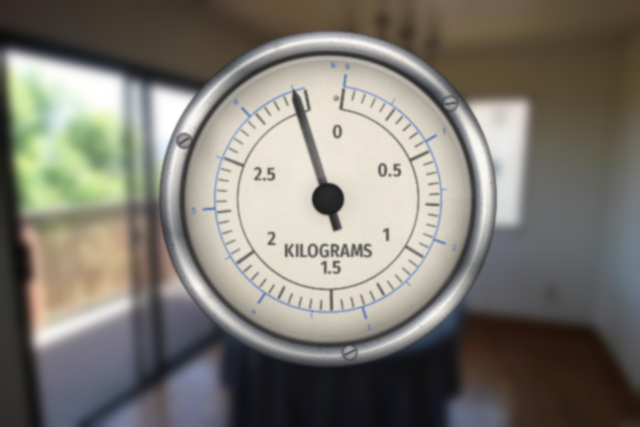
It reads value=2.95 unit=kg
